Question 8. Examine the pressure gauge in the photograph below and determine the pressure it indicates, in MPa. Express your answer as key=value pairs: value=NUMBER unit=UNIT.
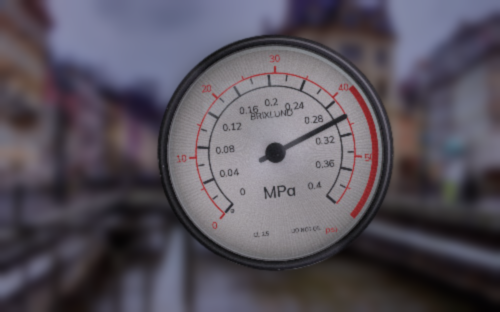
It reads value=0.3 unit=MPa
